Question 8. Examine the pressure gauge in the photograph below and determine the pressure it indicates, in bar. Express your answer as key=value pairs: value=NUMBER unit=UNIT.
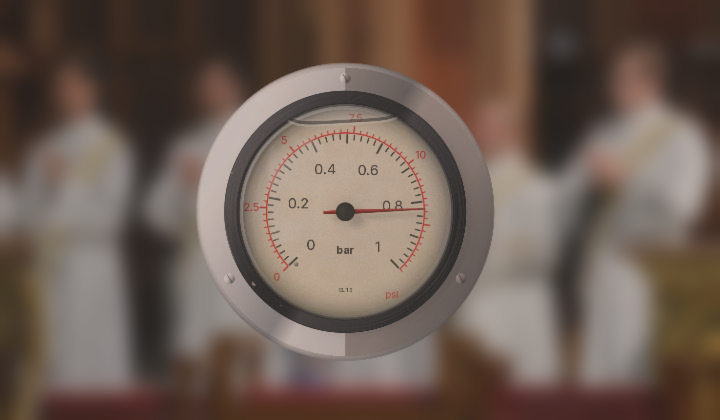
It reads value=0.82 unit=bar
